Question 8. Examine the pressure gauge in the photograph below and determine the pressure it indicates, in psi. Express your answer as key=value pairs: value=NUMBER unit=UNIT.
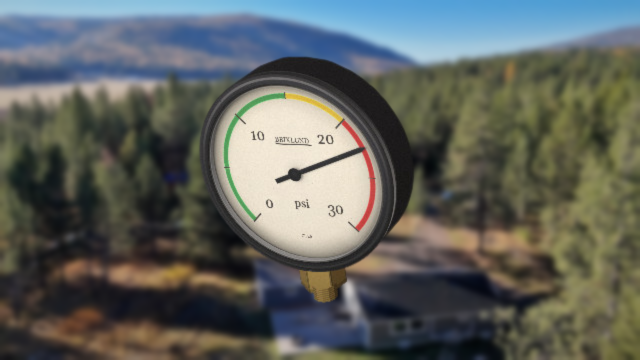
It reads value=22.5 unit=psi
